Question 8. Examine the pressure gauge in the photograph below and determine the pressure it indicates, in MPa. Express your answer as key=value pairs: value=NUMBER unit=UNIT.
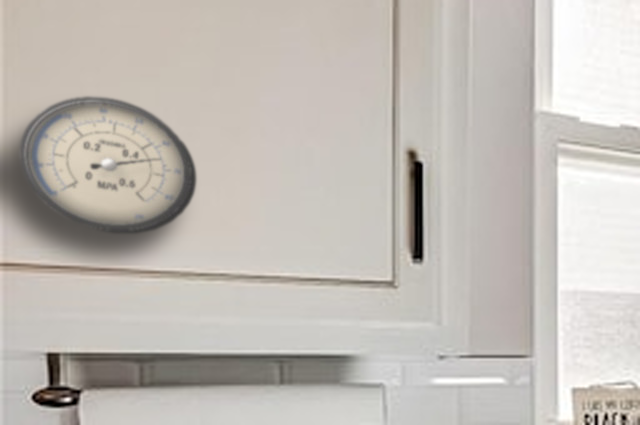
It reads value=0.45 unit=MPa
